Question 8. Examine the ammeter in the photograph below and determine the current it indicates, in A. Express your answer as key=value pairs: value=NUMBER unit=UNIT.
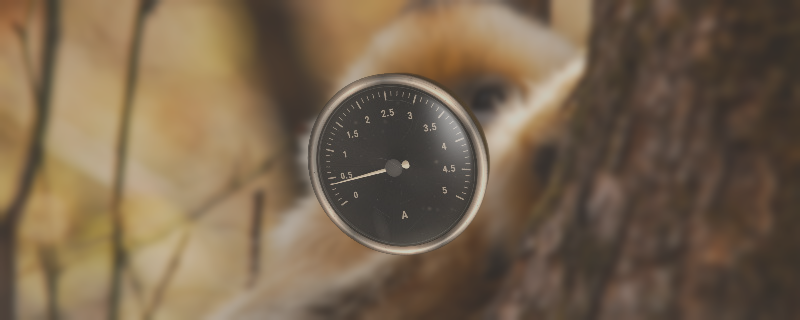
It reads value=0.4 unit=A
